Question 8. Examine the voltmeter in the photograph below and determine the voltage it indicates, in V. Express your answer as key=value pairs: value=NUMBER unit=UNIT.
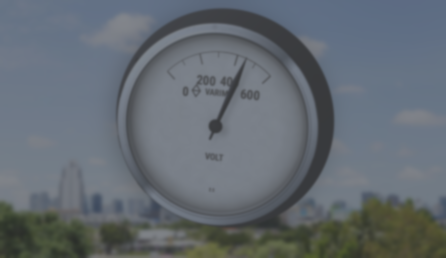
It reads value=450 unit=V
